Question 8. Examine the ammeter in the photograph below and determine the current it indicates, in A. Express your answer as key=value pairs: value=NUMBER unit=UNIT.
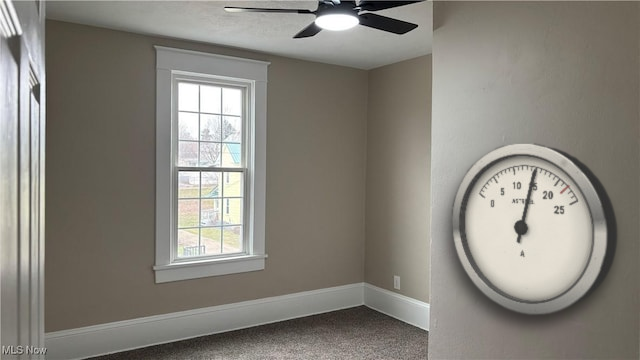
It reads value=15 unit=A
